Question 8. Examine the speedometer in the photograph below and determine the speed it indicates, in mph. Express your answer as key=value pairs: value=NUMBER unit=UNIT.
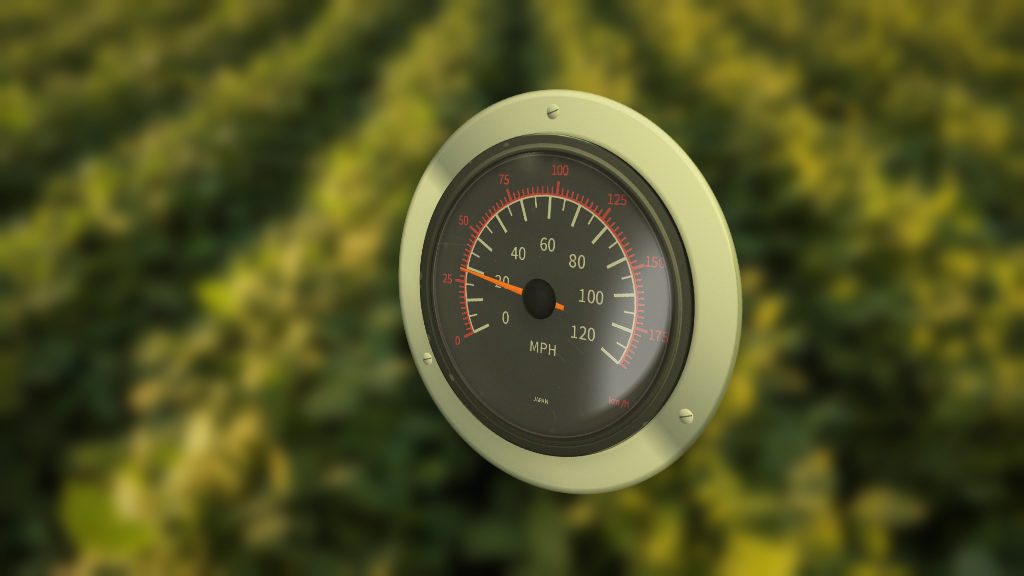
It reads value=20 unit=mph
